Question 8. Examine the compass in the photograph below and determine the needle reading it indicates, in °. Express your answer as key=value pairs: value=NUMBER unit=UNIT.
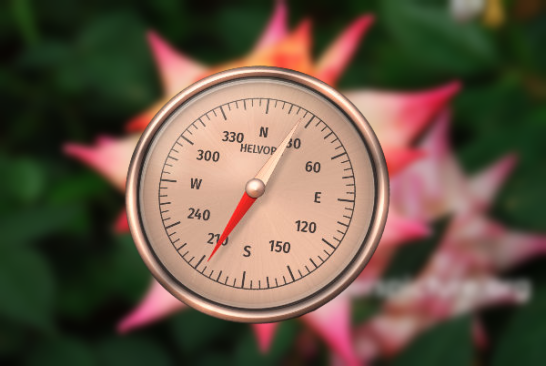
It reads value=205 unit=°
